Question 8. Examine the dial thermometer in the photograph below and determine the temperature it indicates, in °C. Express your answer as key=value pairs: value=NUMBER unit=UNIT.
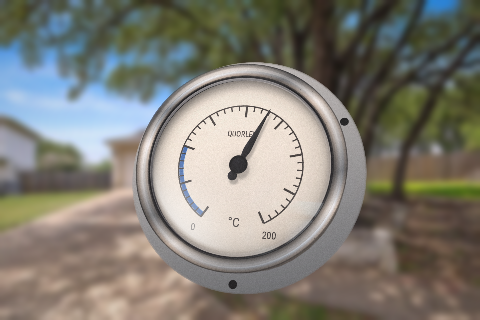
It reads value=115 unit=°C
